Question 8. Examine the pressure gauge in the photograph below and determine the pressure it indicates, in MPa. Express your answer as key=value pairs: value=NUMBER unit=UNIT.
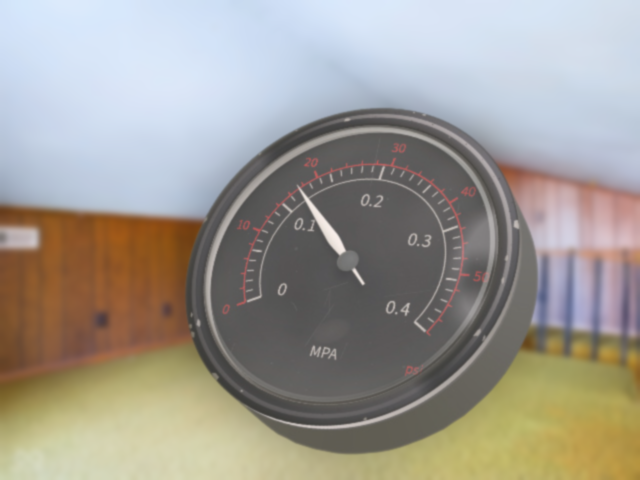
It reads value=0.12 unit=MPa
